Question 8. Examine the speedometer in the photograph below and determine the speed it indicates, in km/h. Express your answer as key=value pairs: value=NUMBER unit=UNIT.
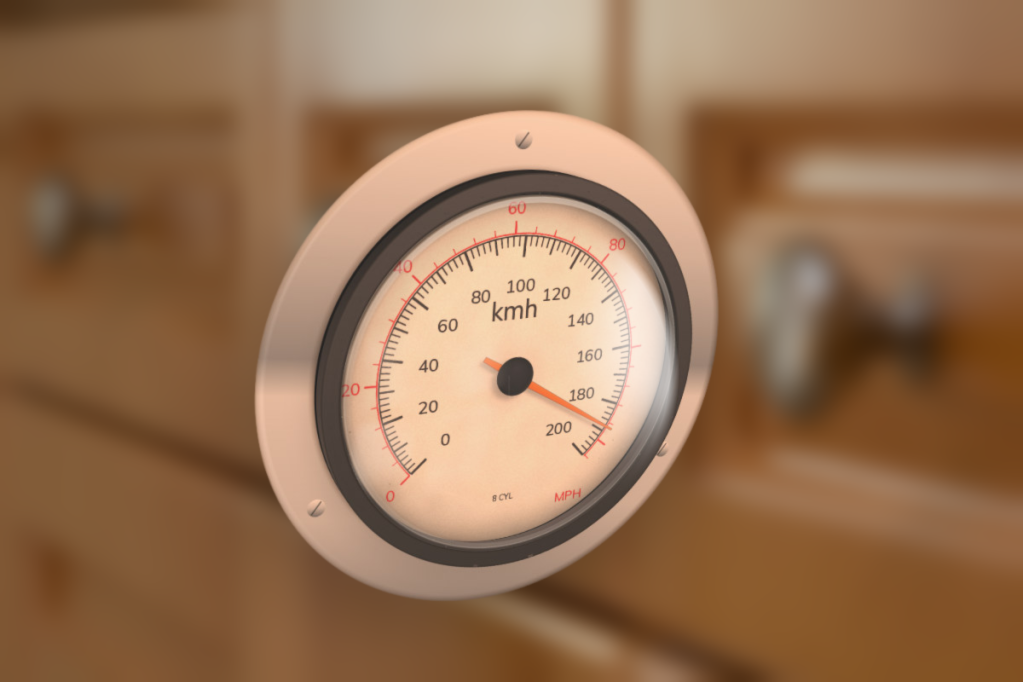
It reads value=188 unit=km/h
